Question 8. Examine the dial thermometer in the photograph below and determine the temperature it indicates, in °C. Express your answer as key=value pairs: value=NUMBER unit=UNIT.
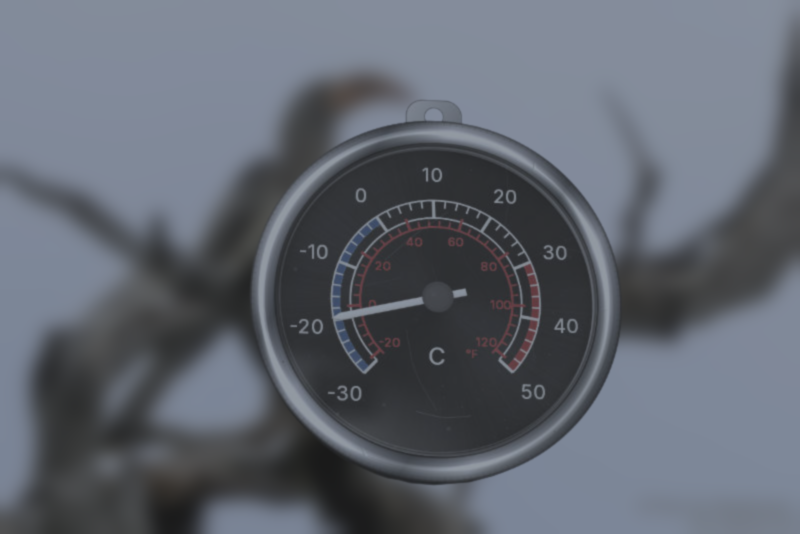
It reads value=-20 unit=°C
